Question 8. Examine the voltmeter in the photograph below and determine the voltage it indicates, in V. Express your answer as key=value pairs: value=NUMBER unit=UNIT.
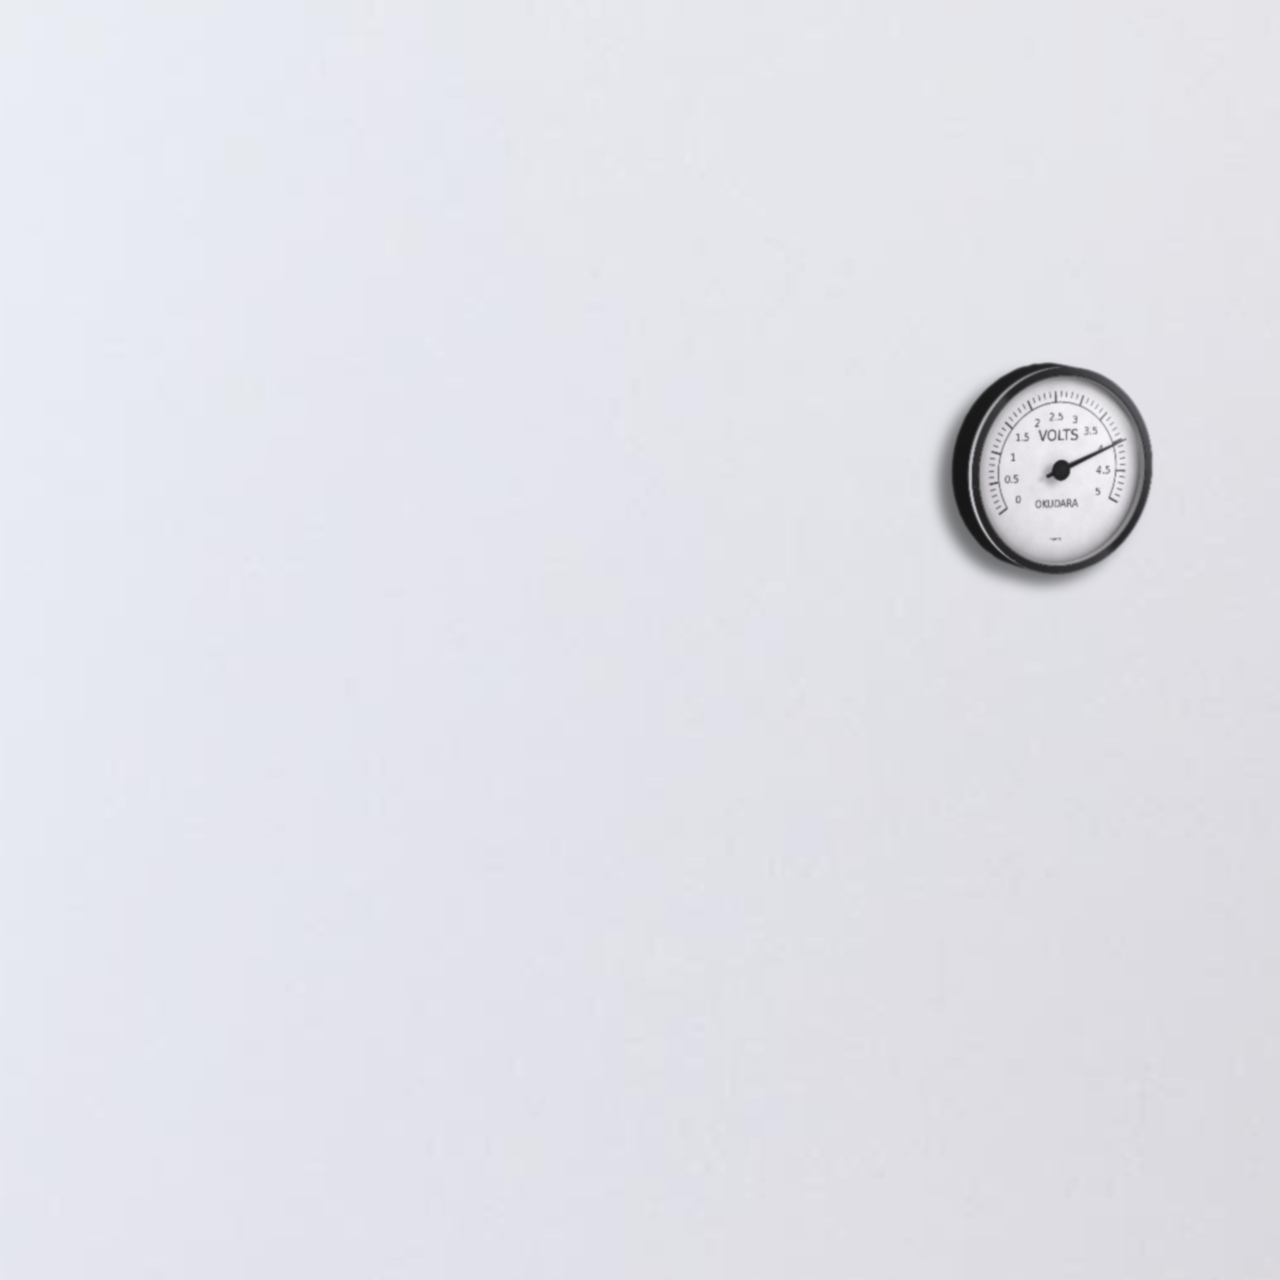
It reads value=4 unit=V
